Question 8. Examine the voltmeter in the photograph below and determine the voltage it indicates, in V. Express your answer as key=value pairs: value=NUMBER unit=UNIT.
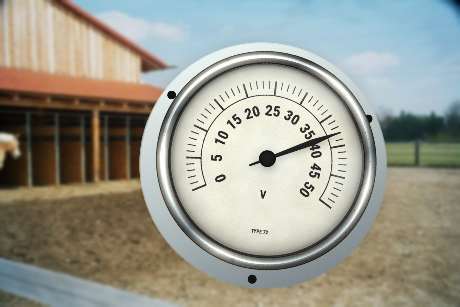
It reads value=38 unit=V
